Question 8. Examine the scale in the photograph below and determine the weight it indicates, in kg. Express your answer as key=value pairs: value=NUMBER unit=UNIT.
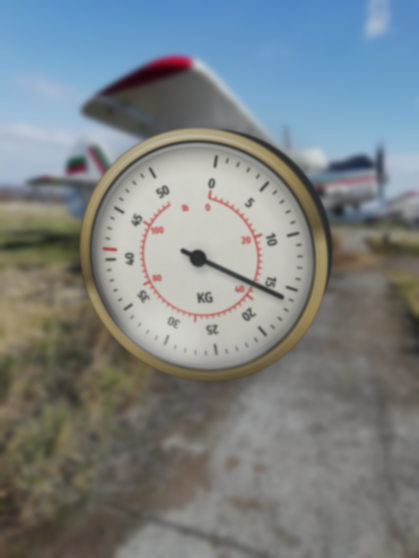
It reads value=16 unit=kg
